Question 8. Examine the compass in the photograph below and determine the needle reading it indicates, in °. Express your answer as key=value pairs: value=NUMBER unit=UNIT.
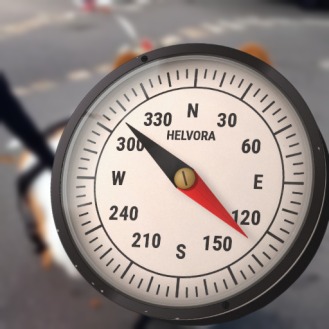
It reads value=130 unit=°
